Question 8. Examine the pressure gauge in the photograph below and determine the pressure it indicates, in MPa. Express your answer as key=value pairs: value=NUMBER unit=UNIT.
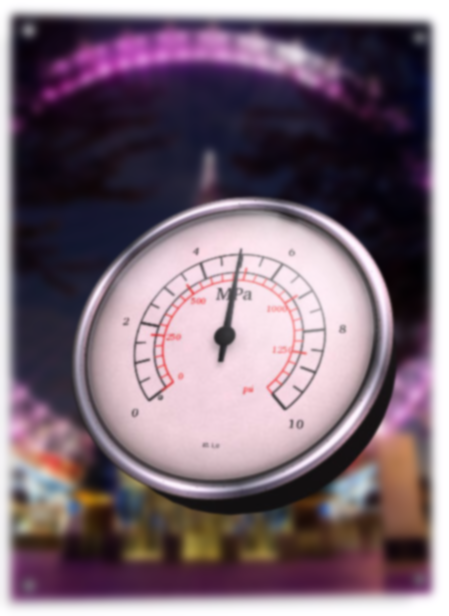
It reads value=5 unit=MPa
